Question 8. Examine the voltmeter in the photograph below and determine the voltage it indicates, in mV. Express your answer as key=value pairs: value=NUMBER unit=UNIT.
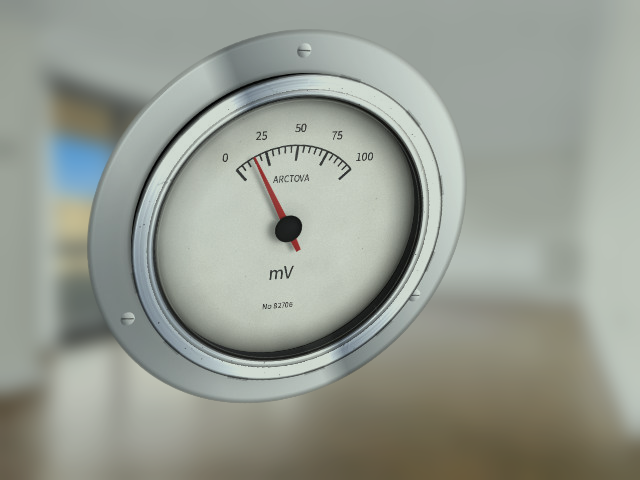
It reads value=15 unit=mV
